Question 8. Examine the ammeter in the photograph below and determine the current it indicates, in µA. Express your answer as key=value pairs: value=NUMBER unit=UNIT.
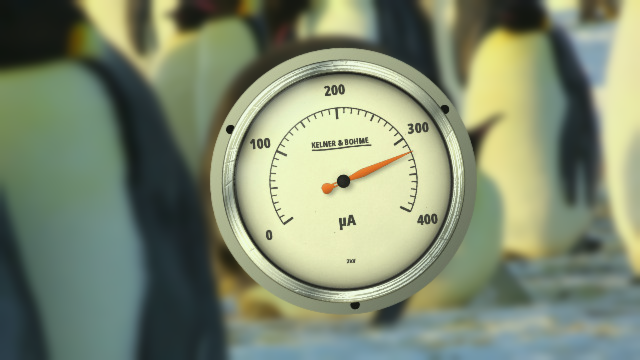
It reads value=320 unit=µA
